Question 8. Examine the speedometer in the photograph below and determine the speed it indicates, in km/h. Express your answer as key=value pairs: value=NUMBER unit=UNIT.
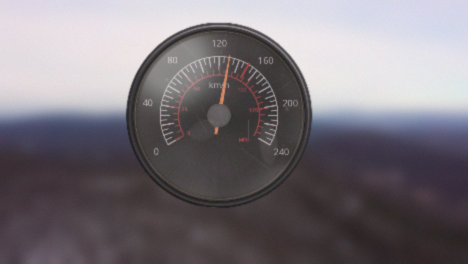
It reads value=130 unit=km/h
